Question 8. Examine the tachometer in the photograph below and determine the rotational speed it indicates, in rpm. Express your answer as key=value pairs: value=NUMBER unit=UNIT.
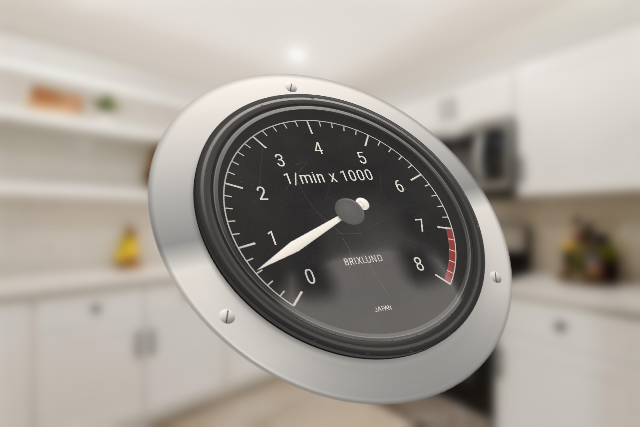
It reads value=600 unit=rpm
